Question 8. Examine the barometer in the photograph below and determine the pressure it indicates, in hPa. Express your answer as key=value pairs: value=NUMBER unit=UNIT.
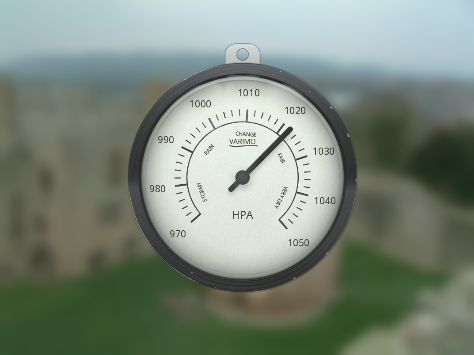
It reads value=1022 unit=hPa
